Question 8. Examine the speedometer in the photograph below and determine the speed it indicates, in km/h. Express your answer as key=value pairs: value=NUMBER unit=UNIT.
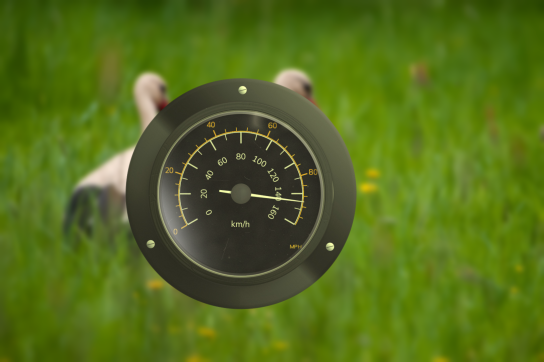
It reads value=145 unit=km/h
